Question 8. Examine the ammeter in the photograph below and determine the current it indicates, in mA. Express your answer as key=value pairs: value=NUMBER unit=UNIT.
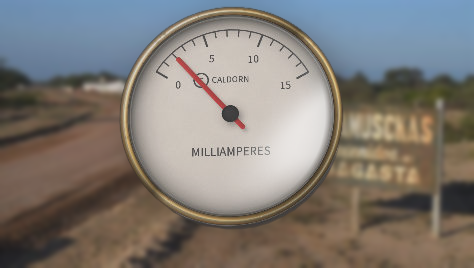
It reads value=2 unit=mA
